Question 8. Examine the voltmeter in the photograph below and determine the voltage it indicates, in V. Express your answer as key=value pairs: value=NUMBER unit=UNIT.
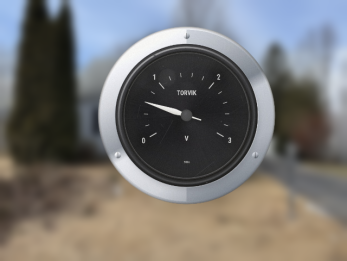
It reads value=0.6 unit=V
